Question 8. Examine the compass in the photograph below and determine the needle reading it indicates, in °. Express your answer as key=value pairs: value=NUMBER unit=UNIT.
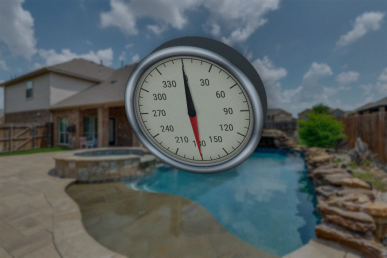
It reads value=180 unit=°
